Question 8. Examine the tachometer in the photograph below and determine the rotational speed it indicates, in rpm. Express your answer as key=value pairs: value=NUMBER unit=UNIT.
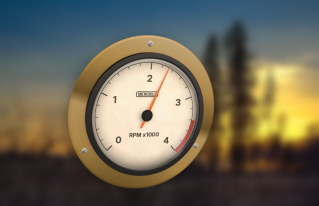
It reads value=2300 unit=rpm
